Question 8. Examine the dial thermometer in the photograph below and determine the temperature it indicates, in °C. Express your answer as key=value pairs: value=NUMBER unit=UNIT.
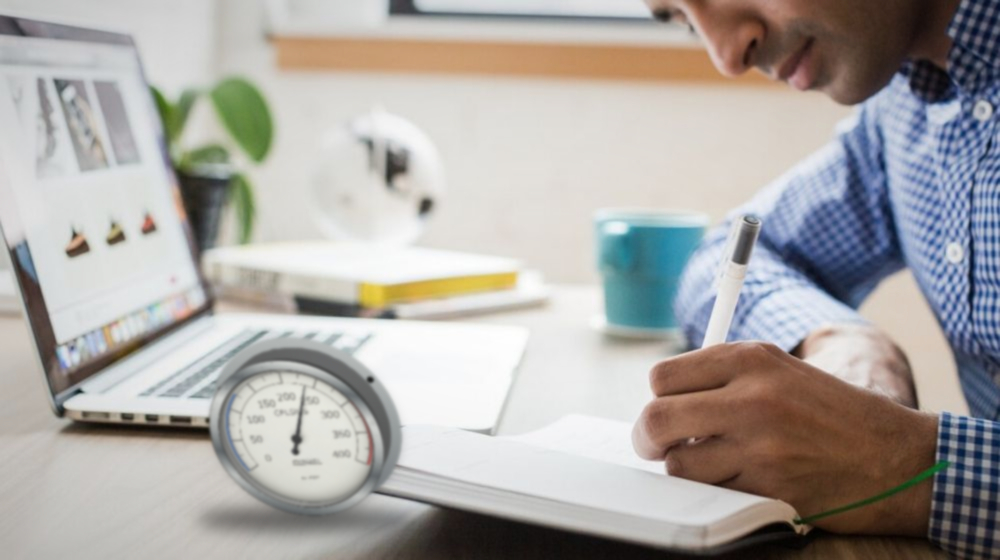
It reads value=237.5 unit=°C
